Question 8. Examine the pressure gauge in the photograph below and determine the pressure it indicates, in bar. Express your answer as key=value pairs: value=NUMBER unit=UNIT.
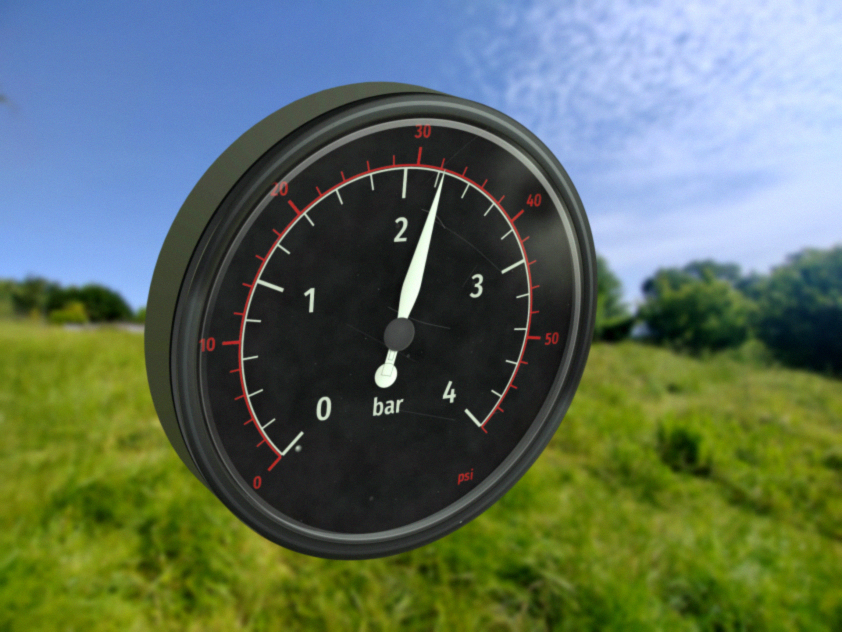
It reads value=2.2 unit=bar
